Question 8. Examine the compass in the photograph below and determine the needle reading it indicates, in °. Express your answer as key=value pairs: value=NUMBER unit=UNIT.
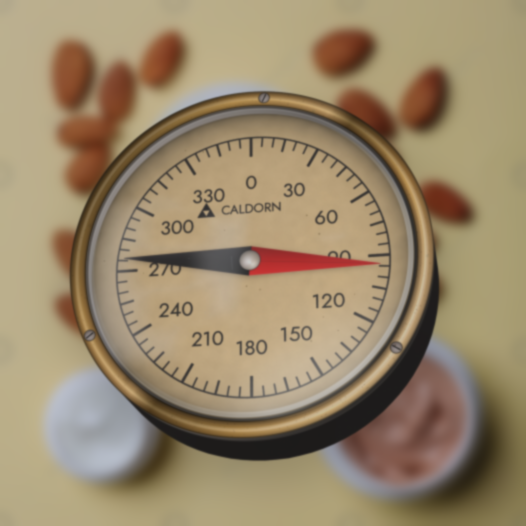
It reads value=95 unit=°
